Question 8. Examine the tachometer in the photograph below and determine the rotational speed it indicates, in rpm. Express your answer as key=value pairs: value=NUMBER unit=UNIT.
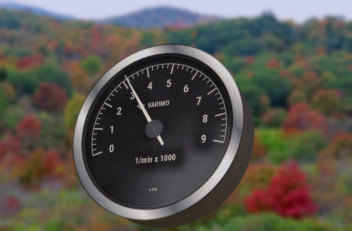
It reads value=3200 unit=rpm
